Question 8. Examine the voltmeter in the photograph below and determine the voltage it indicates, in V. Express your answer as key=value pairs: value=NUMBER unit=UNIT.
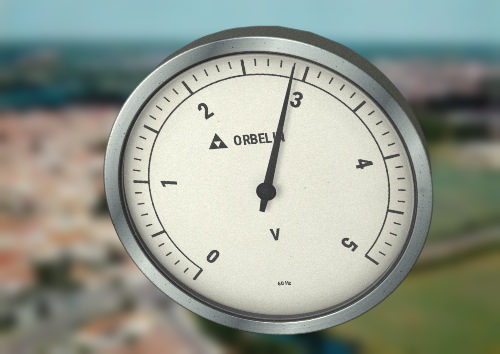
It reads value=2.9 unit=V
